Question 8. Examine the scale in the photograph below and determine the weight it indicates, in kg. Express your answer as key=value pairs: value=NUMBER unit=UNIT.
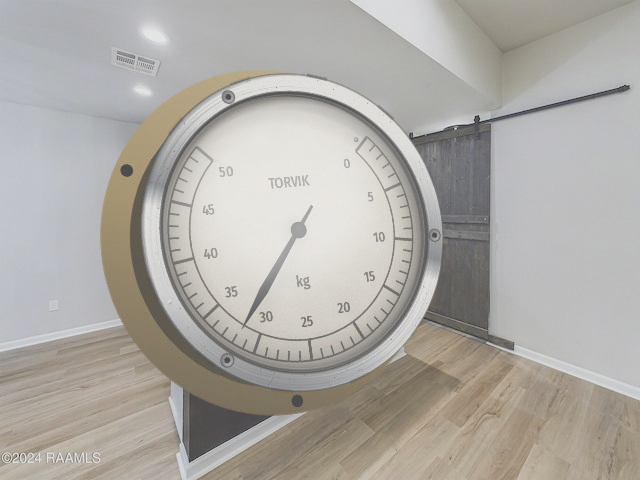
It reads value=32 unit=kg
